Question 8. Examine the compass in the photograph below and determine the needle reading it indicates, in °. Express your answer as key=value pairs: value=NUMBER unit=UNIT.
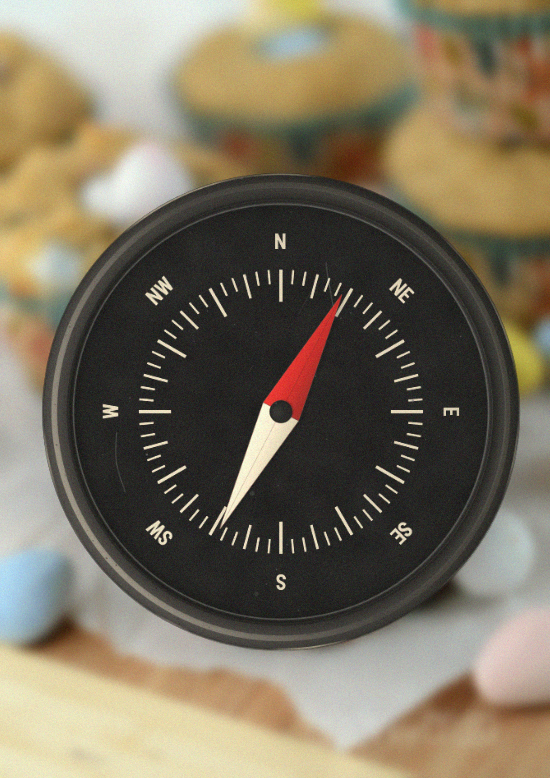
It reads value=27.5 unit=°
